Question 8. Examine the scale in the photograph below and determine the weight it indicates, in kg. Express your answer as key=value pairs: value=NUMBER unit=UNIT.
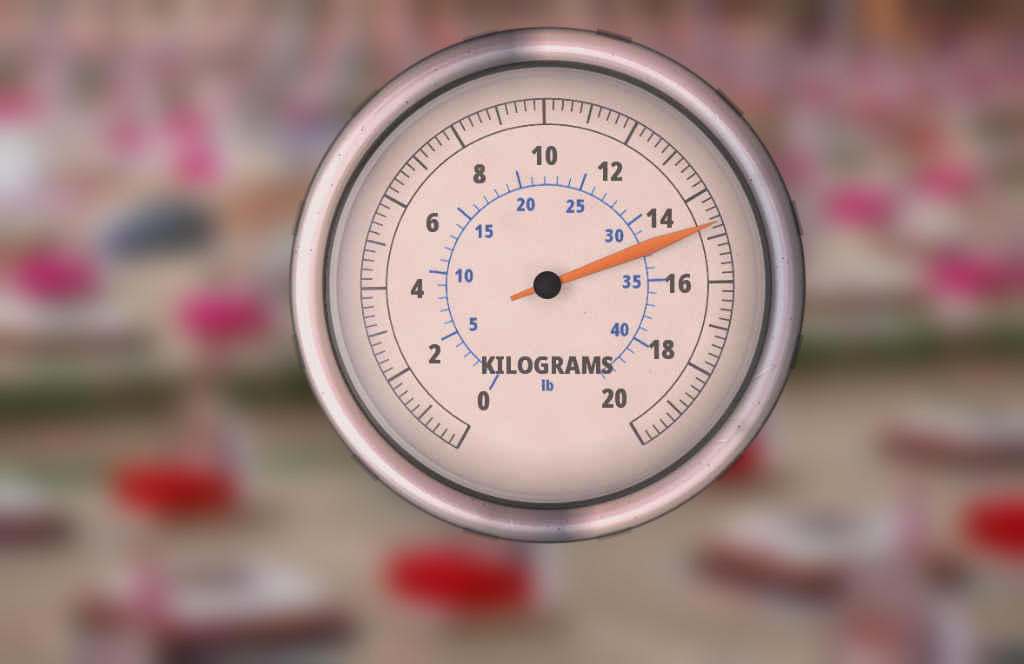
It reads value=14.7 unit=kg
